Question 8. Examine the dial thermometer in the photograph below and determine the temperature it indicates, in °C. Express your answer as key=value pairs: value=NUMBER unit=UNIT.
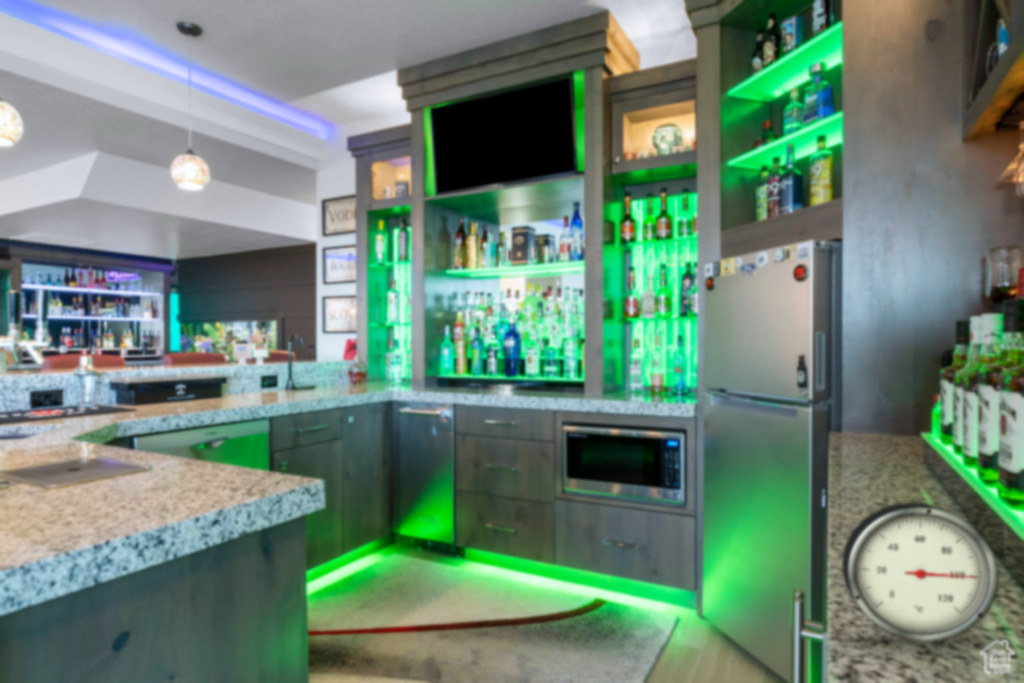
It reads value=100 unit=°C
